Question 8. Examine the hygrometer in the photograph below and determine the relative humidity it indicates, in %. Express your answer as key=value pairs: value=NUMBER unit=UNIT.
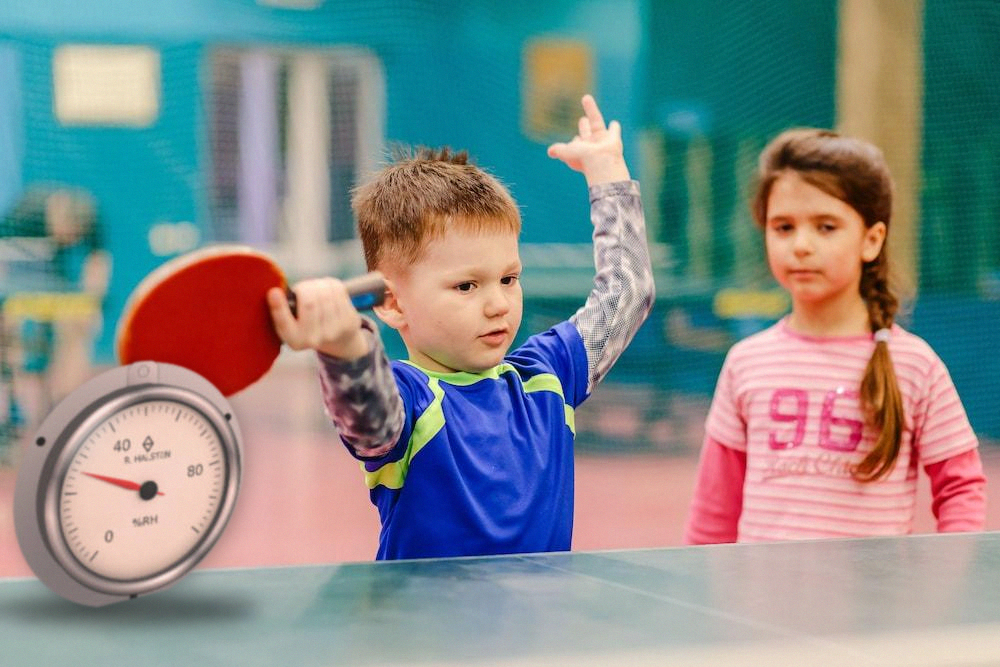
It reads value=26 unit=%
